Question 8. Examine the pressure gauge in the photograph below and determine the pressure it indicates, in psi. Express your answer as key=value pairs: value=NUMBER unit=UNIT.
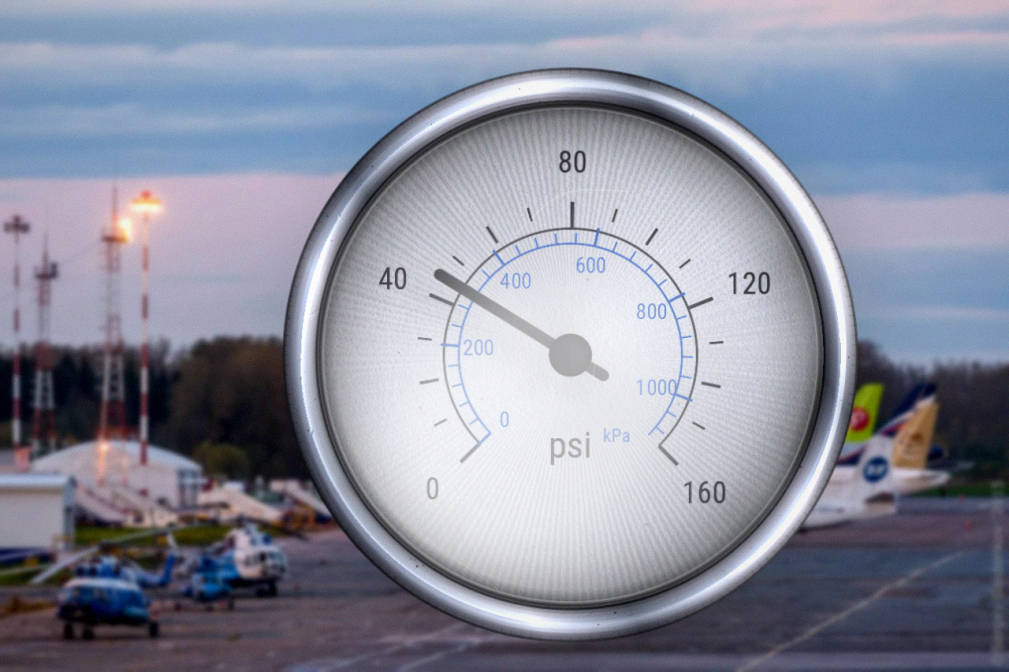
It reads value=45 unit=psi
